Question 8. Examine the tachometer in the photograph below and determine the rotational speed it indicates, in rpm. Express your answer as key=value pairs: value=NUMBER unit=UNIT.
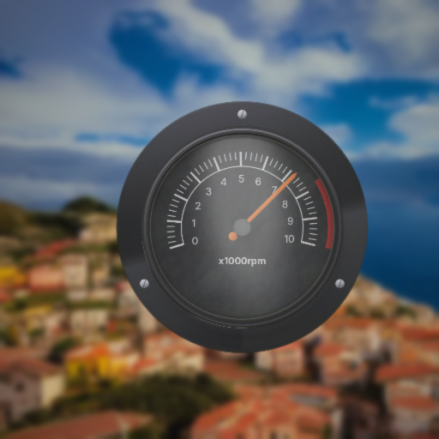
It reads value=7200 unit=rpm
